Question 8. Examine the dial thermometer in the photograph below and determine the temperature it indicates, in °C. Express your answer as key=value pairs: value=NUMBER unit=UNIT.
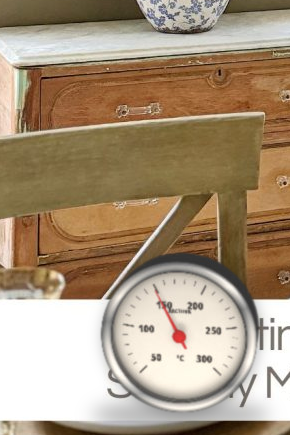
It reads value=150 unit=°C
